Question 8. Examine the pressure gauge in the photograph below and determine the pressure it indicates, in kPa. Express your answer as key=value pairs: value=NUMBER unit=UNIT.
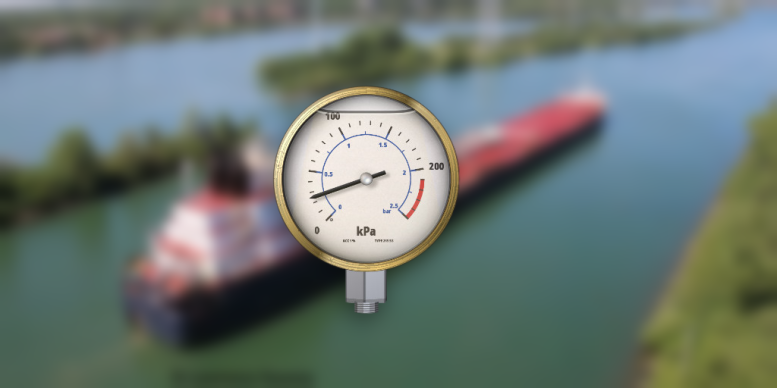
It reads value=25 unit=kPa
